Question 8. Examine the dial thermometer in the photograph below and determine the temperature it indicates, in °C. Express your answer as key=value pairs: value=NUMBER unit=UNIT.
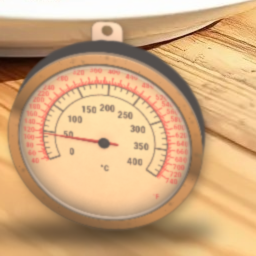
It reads value=50 unit=°C
